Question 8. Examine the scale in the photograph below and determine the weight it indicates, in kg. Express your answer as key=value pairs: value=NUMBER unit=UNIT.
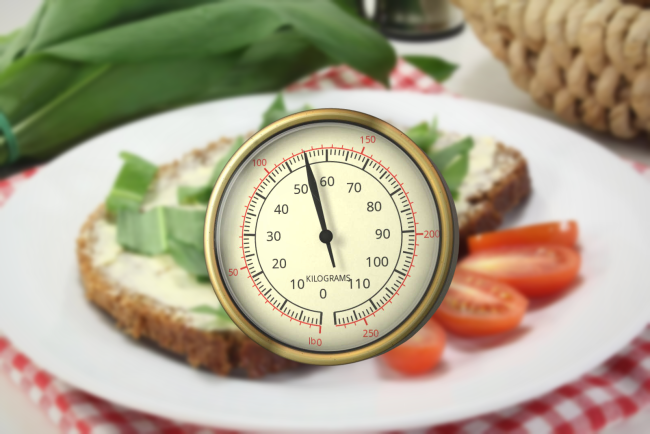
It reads value=55 unit=kg
